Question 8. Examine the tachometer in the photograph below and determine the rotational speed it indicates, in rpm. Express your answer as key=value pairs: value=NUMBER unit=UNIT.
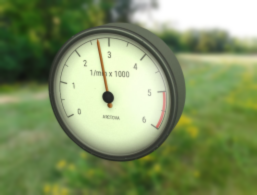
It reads value=2750 unit=rpm
